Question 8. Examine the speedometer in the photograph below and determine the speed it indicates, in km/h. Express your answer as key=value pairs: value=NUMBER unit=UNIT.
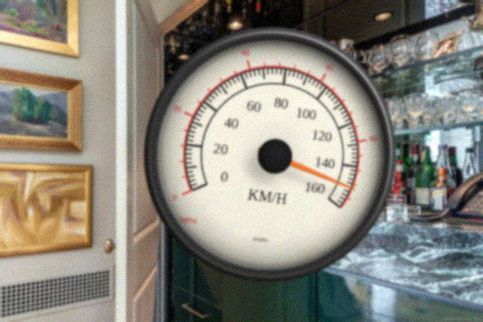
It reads value=150 unit=km/h
